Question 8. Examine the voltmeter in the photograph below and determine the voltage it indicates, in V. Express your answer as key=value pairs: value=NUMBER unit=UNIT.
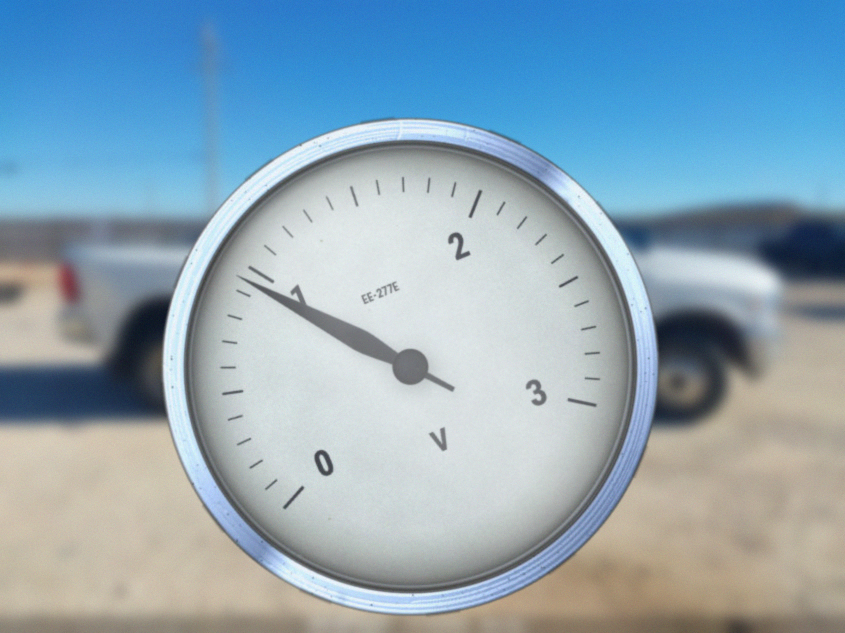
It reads value=0.95 unit=V
